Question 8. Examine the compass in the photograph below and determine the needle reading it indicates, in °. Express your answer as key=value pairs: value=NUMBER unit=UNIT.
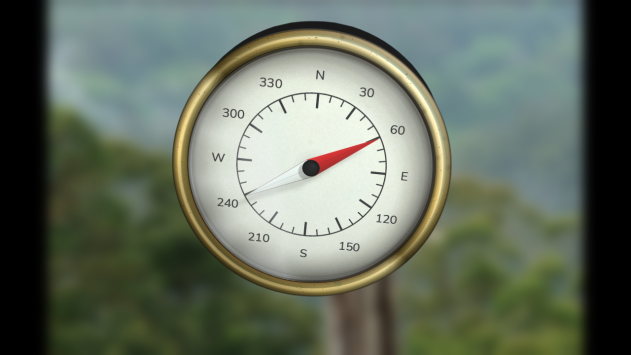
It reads value=60 unit=°
